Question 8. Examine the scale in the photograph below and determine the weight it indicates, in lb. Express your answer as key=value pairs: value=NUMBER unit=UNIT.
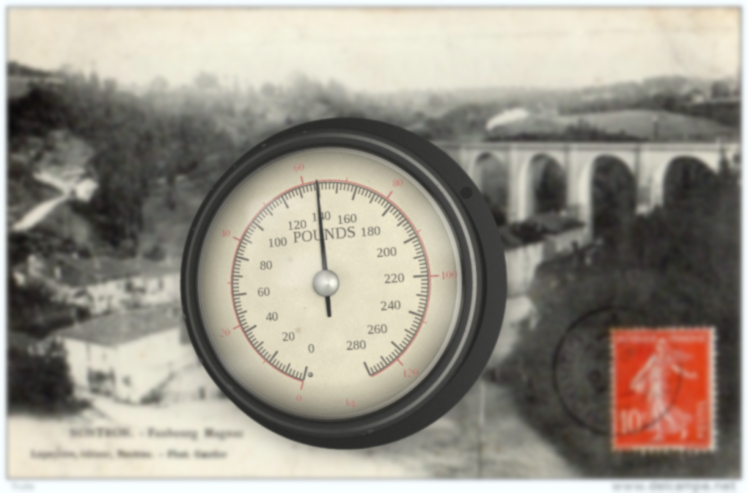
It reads value=140 unit=lb
